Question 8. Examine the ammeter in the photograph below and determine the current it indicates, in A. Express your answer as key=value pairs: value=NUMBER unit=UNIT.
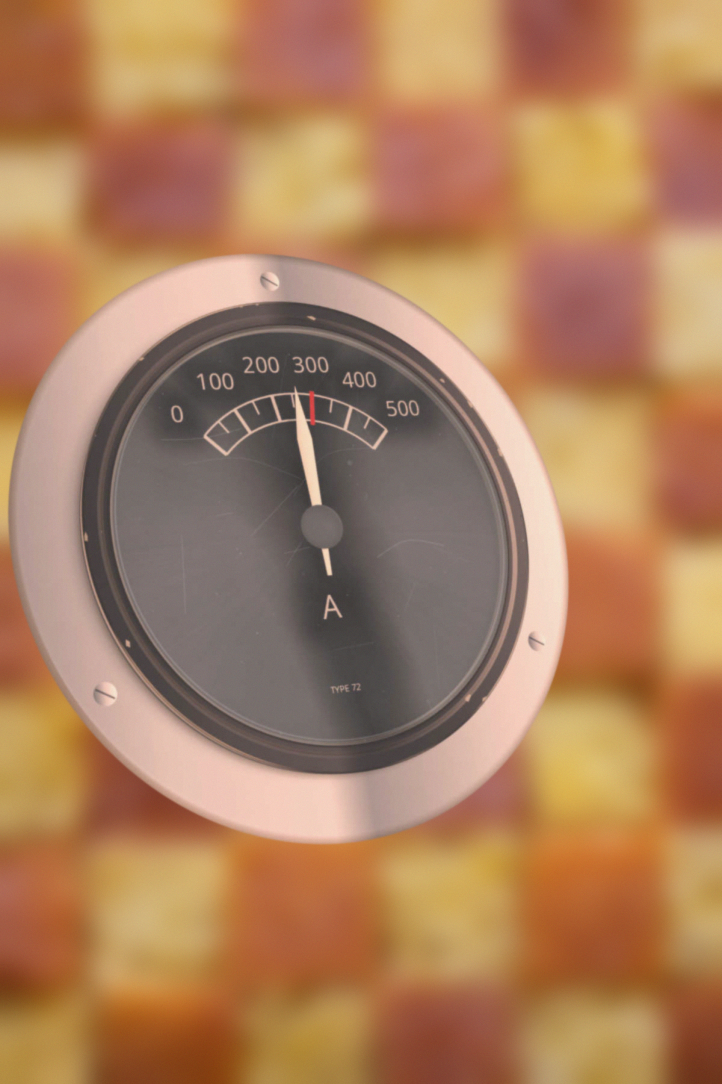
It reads value=250 unit=A
